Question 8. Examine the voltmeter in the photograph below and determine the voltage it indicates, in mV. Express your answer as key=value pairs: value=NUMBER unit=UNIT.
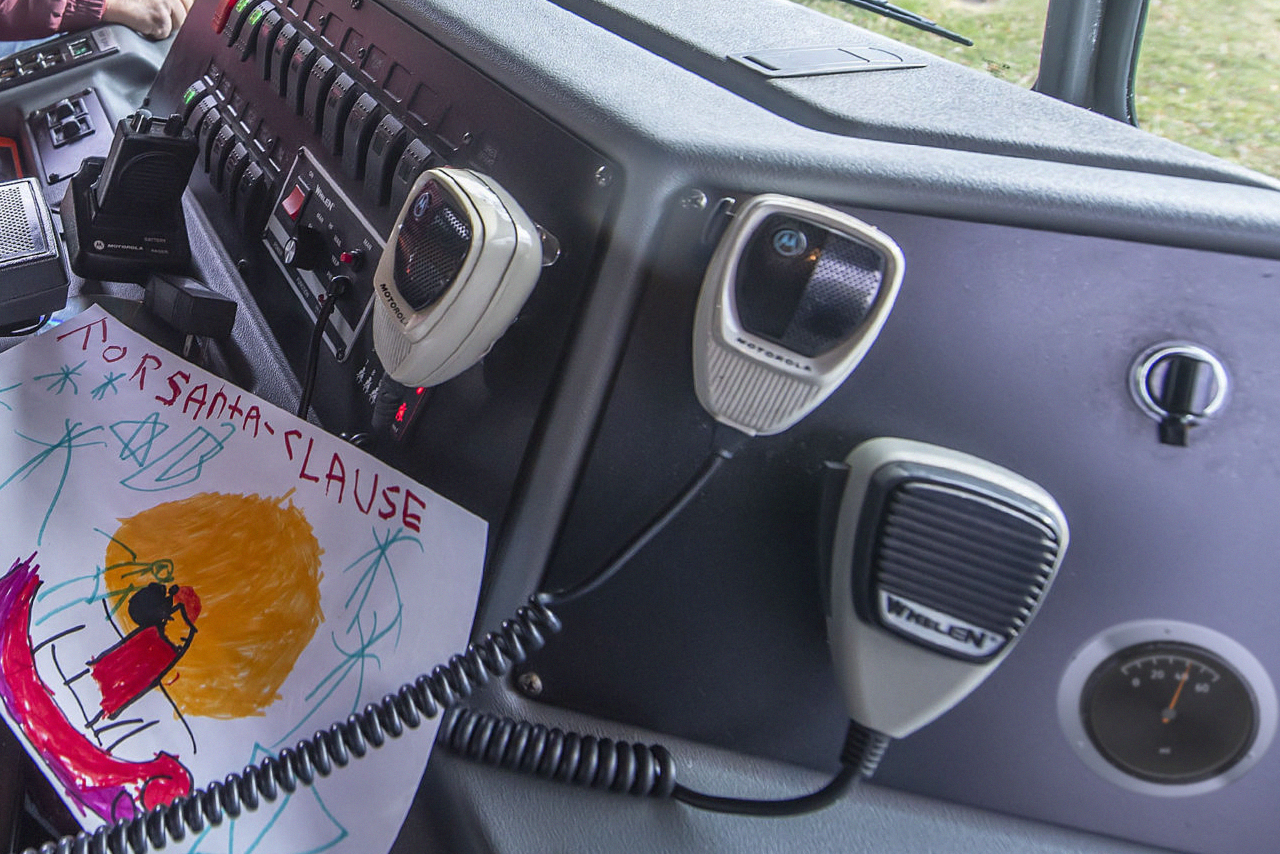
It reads value=40 unit=mV
